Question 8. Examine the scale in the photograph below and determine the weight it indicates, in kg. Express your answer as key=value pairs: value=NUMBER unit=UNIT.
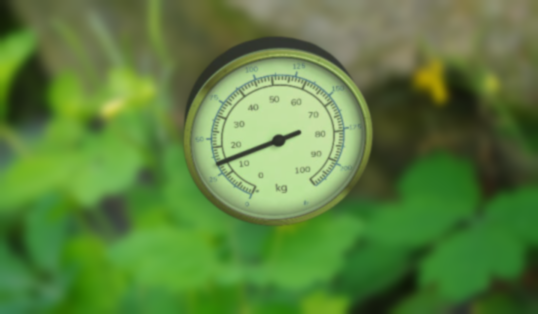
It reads value=15 unit=kg
